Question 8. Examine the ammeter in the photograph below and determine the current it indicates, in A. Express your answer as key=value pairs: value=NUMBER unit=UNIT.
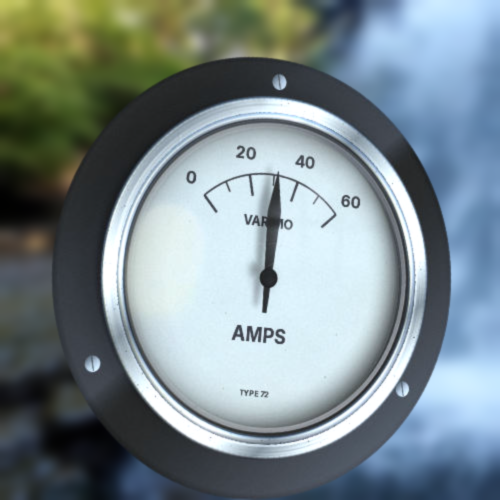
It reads value=30 unit=A
